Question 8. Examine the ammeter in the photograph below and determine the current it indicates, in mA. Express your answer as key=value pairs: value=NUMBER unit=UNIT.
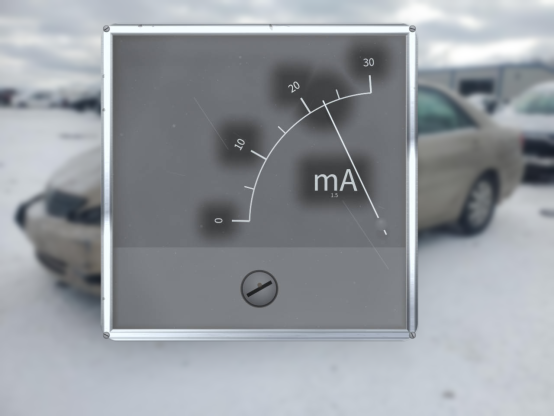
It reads value=22.5 unit=mA
